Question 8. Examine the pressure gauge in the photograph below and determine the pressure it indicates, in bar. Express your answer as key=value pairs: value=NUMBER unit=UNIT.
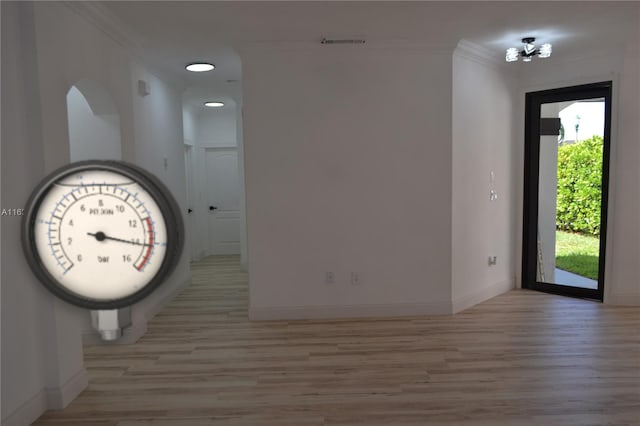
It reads value=14 unit=bar
